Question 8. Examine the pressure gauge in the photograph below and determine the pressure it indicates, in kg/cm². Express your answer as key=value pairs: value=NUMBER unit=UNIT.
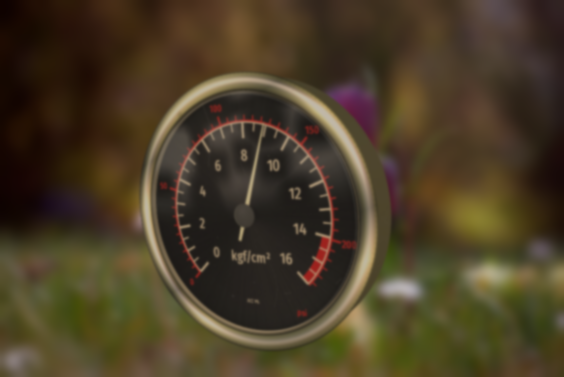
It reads value=9 unit=kg/cm²
